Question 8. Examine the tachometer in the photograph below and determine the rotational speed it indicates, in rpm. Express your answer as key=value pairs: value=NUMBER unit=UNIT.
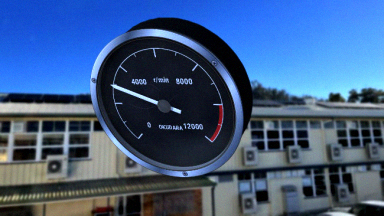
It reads value=3000 unit=rpm
